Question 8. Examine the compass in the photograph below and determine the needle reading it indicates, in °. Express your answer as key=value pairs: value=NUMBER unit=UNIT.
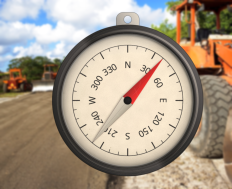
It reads value=40 unit=°
